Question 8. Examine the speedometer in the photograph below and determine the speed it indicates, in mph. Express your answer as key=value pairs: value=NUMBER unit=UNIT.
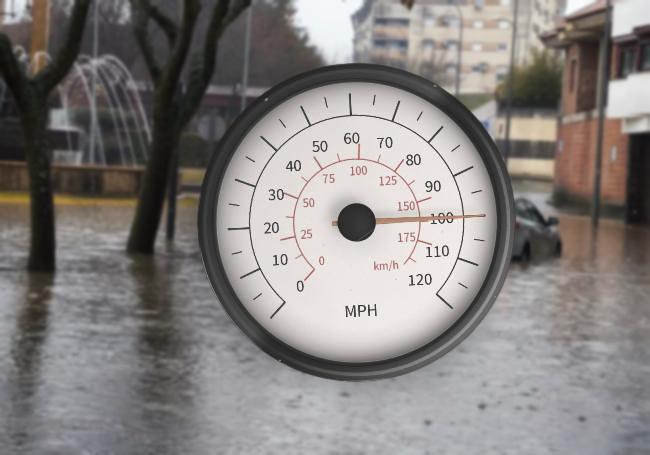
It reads value=100 unit=mph
